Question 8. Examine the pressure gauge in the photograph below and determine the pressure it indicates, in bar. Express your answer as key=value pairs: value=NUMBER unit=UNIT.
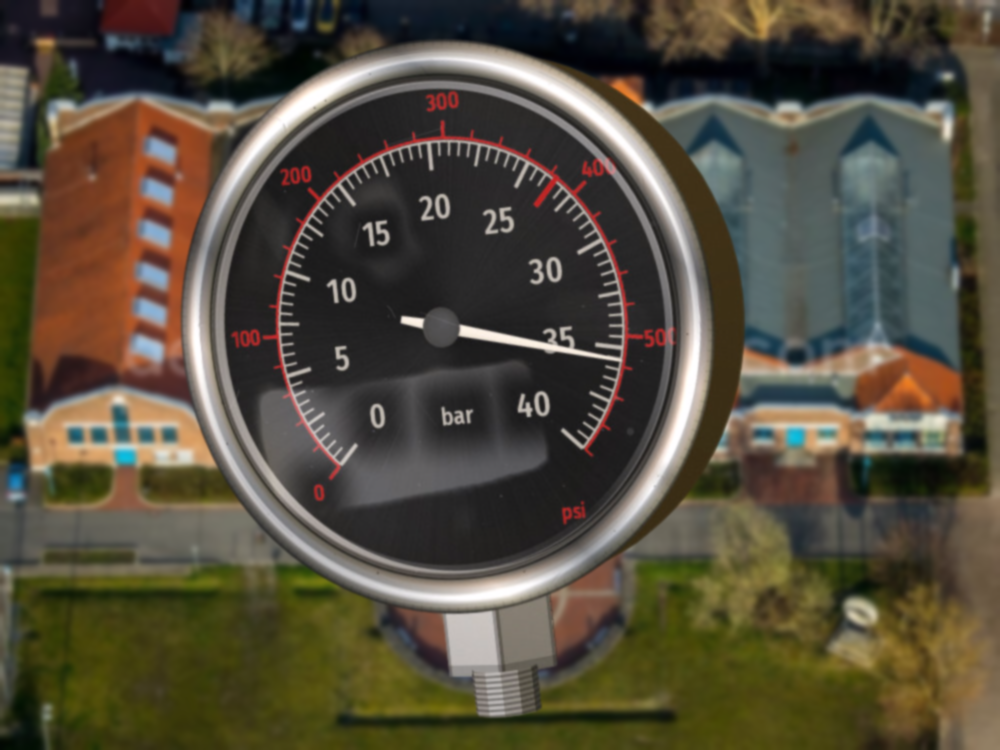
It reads value=35.5 unit=bar
